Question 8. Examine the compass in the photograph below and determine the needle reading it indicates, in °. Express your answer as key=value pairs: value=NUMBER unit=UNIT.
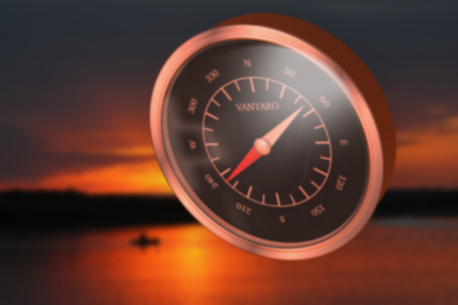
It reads value=232.5 unit=°
